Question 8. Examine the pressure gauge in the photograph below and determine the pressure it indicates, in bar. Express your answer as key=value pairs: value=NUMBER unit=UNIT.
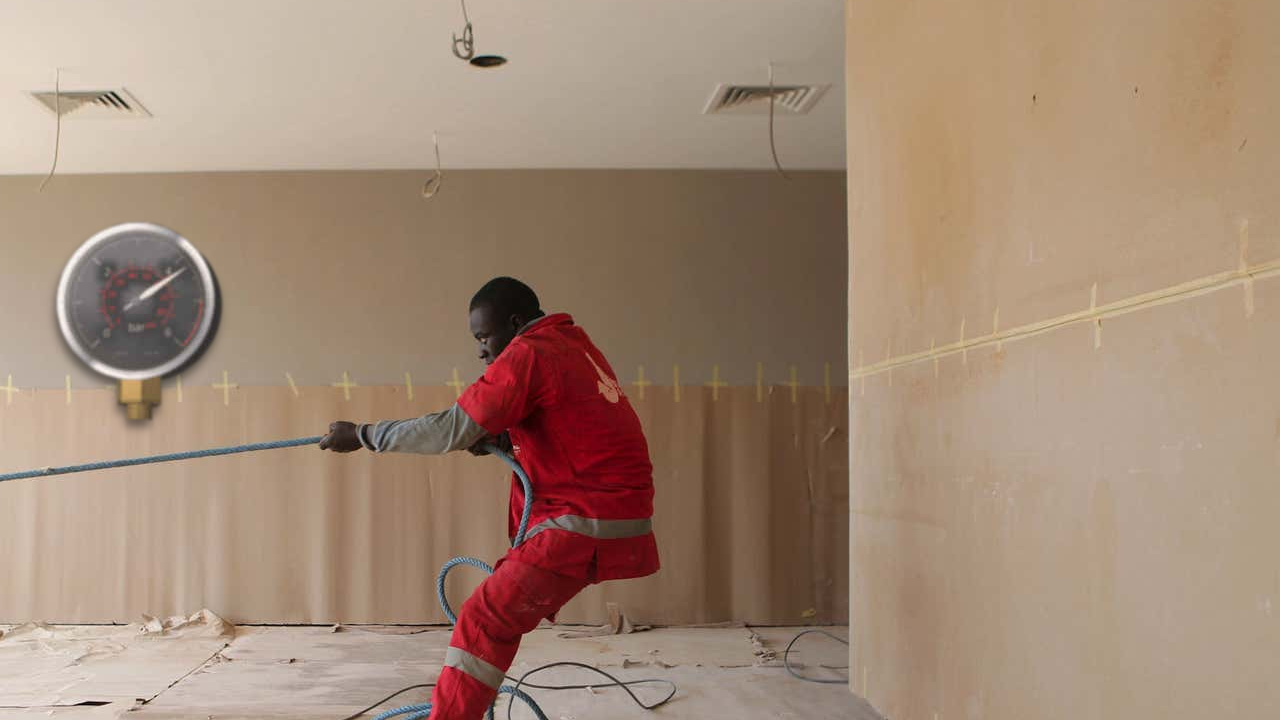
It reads value=4.25 unit=bar
